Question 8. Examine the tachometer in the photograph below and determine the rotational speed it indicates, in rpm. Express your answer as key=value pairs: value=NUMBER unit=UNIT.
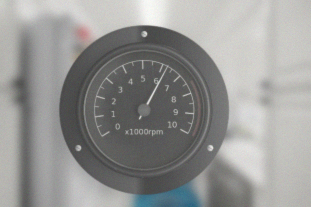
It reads value=6250 unit=rpm
